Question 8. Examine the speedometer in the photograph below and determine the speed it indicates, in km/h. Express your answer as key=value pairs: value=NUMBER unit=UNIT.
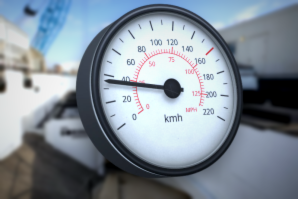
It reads value=35 unit=km/h
